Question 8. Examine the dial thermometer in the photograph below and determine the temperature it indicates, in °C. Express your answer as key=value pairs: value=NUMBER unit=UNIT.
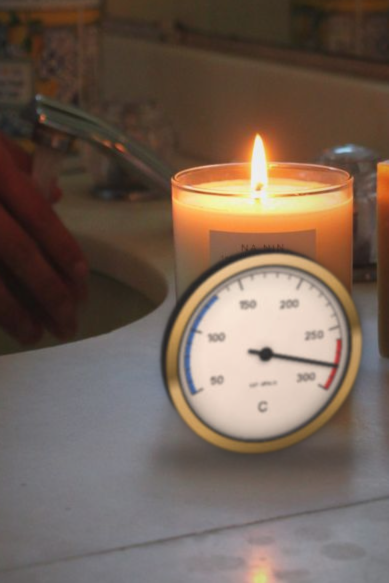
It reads value=280 unit=°C
